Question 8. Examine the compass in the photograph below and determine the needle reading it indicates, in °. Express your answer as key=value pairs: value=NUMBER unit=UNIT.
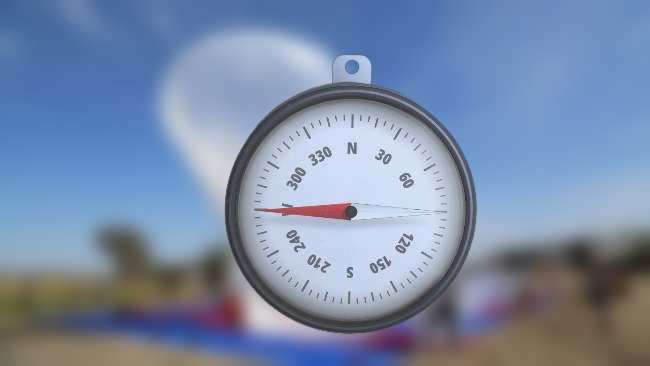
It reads value=270 unit=°
